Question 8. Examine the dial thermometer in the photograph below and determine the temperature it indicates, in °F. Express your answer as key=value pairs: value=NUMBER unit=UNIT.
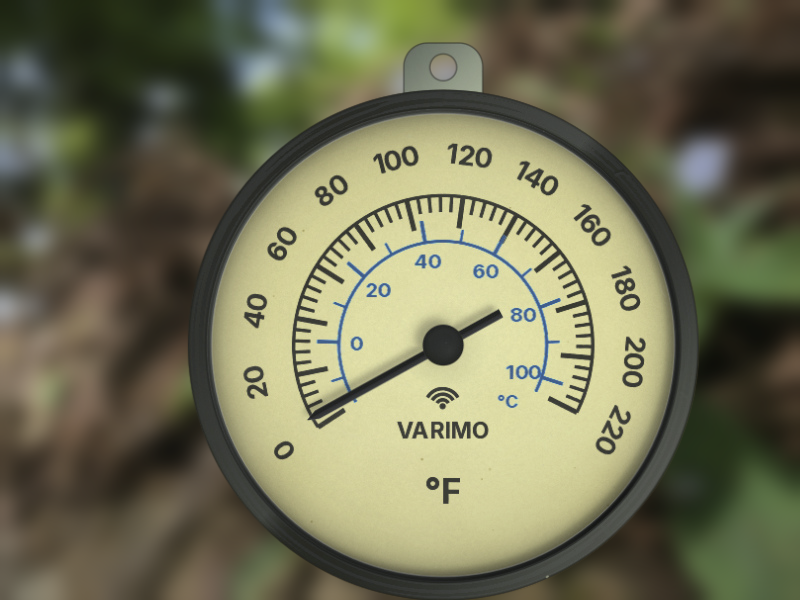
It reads value=4 unit=°F
